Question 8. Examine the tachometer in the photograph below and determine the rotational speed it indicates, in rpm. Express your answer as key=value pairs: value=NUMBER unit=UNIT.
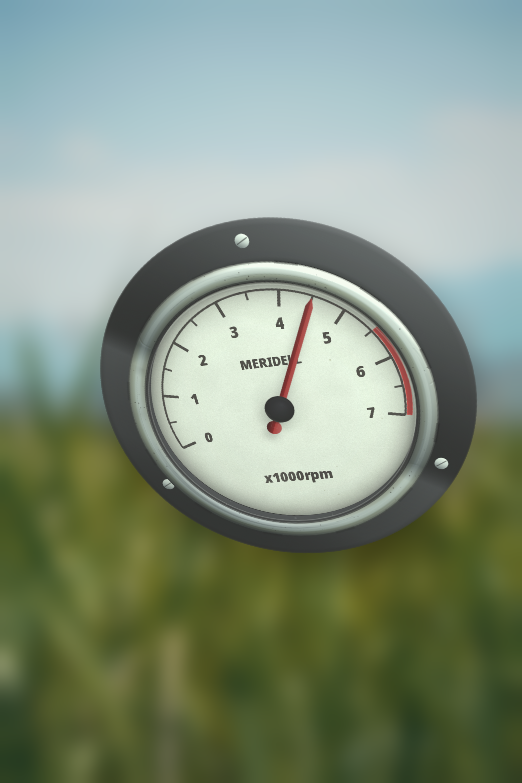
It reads value=4500 unit=rpm
